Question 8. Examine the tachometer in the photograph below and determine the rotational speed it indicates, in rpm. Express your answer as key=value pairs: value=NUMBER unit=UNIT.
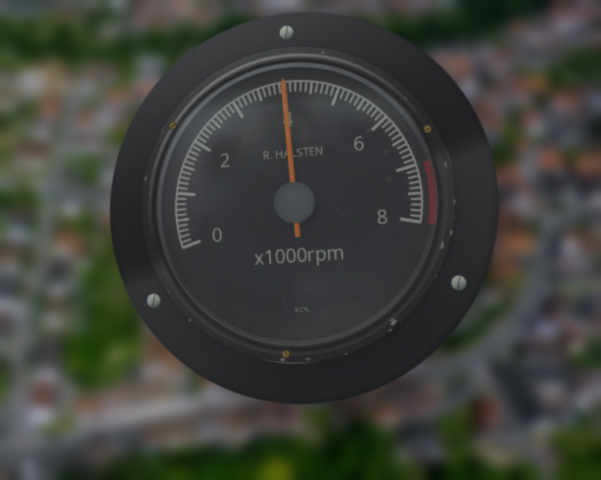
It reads value=4000 unit=rpm
